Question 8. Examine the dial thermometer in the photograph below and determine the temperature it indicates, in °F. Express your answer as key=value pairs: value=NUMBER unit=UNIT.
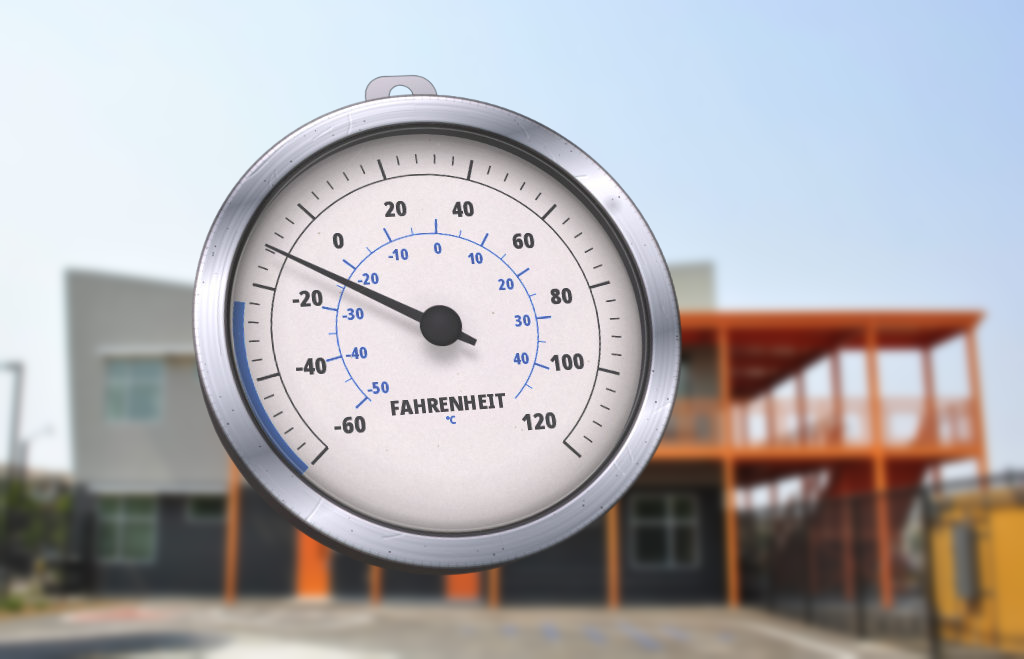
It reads value=-12 unit=°F
